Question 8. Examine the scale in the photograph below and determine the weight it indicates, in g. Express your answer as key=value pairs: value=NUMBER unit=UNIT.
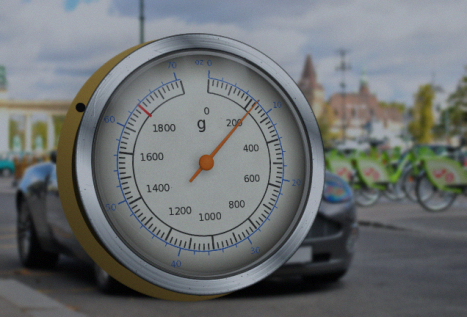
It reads value=220 unit=g
